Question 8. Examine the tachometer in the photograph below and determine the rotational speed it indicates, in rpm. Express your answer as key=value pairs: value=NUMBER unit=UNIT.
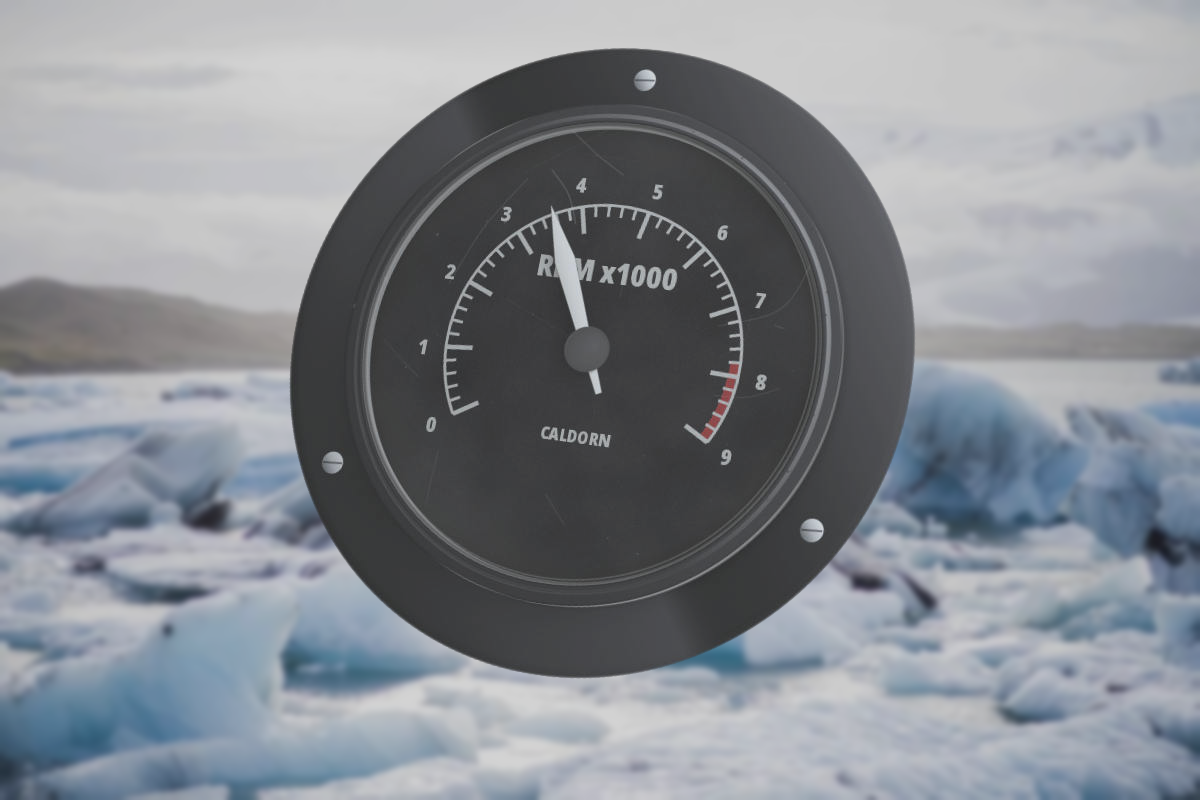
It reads value=3600 unit=rpm
